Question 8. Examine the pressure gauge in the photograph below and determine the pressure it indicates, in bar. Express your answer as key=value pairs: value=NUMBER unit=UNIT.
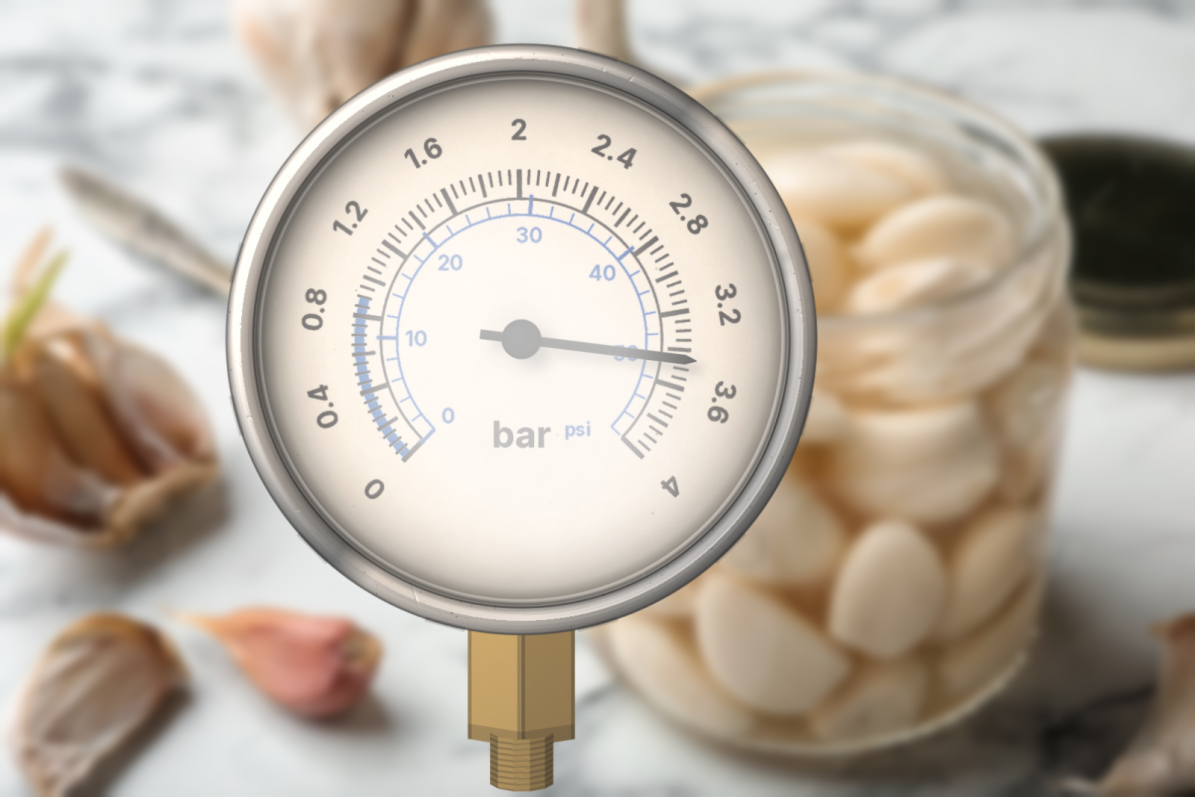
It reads value=3.45 unit=bar
